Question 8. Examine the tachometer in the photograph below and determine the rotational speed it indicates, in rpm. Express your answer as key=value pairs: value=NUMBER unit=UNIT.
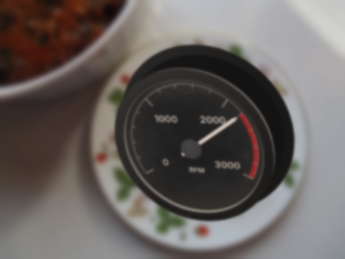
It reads value=2200 unit=rpm
